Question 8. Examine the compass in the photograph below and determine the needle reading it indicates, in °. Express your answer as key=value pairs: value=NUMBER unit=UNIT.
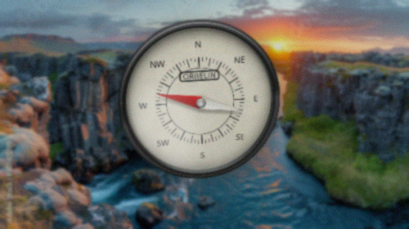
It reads value=285 unit=°
